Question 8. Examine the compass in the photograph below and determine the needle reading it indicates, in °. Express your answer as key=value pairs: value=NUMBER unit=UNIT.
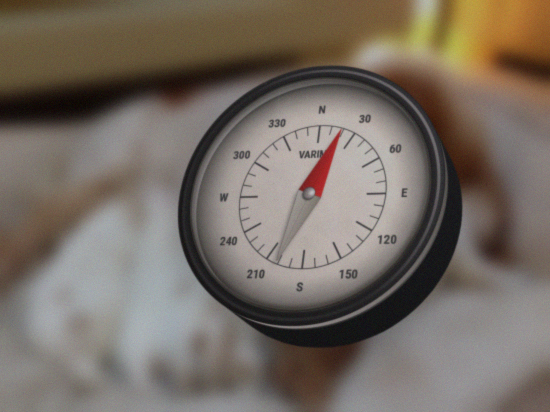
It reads value=20 unit=°
